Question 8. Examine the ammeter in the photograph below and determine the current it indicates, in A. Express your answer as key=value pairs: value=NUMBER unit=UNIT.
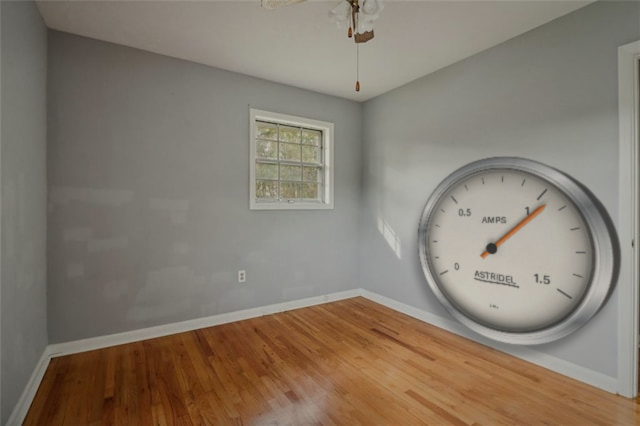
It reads value=1.05 unit=A
